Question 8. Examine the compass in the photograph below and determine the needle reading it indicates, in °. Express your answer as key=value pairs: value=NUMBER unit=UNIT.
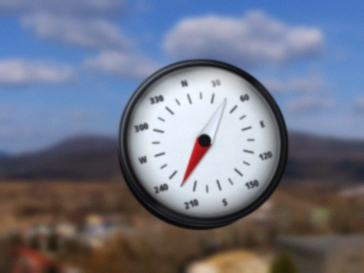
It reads value=225 unit=°
